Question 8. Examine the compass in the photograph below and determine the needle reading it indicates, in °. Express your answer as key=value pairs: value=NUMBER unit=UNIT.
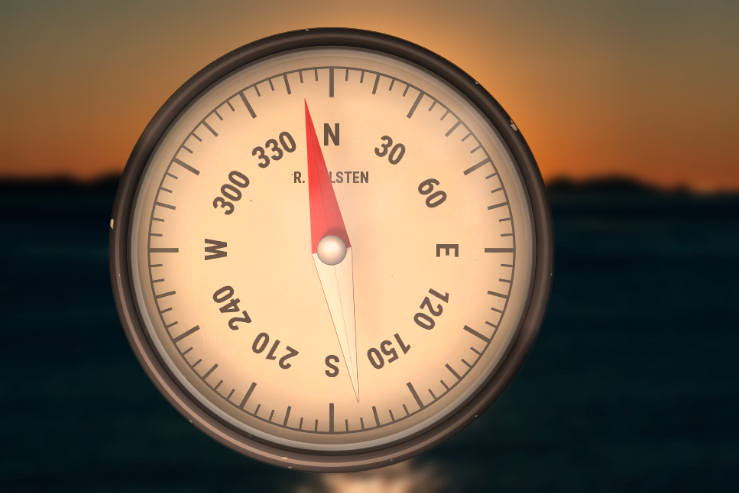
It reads value=350 unit=°
